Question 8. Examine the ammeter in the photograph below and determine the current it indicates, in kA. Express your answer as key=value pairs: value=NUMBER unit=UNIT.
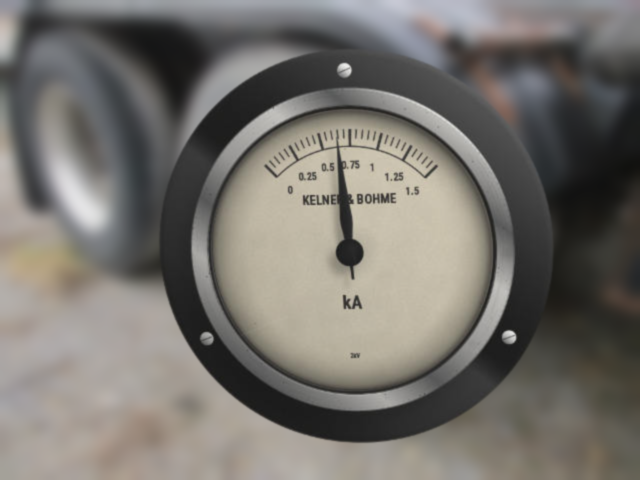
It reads value=0.65 unit=kA
